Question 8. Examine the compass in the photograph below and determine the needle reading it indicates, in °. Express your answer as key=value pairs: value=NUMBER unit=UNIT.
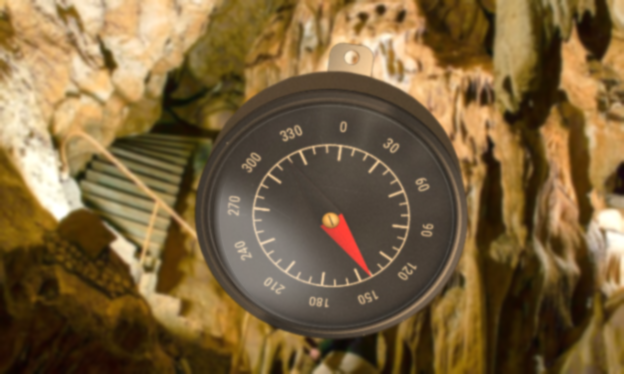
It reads value=140 unit=°
